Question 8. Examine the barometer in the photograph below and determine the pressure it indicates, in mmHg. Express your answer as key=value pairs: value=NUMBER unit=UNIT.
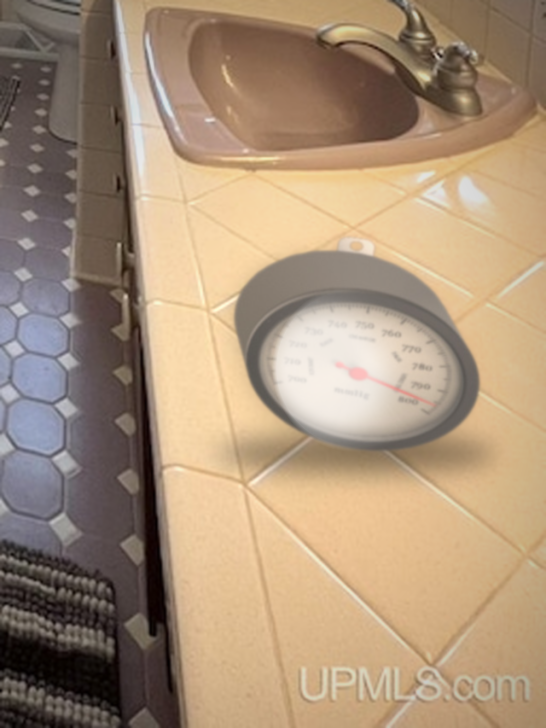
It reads value=795 unit=mmHg
